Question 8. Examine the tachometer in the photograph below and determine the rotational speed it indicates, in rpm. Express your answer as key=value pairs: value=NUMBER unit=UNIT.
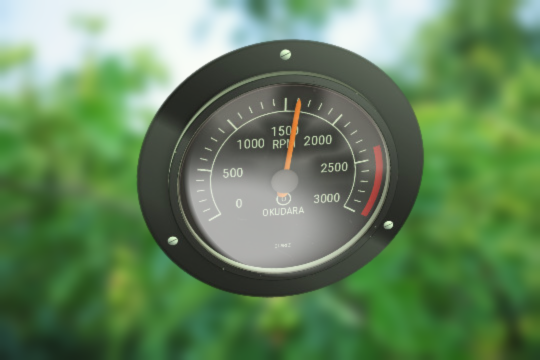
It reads value=1600 unit=rpm
